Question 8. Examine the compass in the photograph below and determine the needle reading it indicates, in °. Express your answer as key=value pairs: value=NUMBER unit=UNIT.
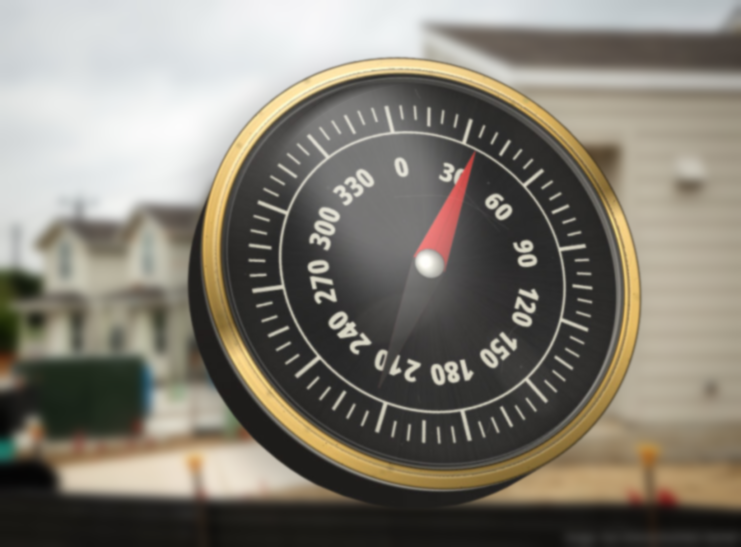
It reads value=35 unit=°
